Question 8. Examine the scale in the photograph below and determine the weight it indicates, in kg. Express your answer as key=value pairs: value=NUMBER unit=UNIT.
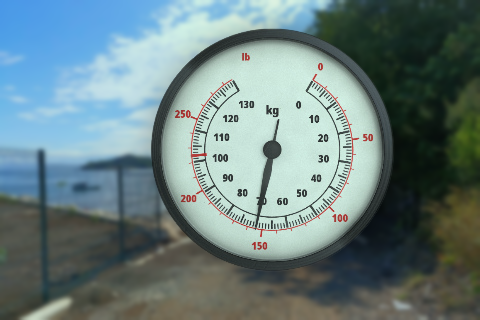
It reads value=70 unit=kg
